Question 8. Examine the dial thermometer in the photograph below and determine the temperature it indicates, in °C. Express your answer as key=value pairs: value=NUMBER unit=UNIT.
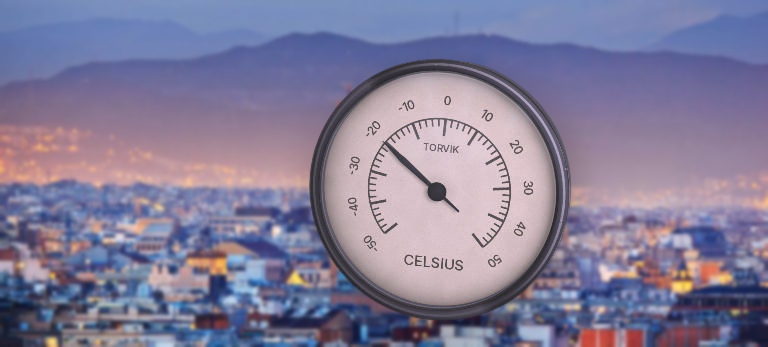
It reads value=-20 unit=°C
